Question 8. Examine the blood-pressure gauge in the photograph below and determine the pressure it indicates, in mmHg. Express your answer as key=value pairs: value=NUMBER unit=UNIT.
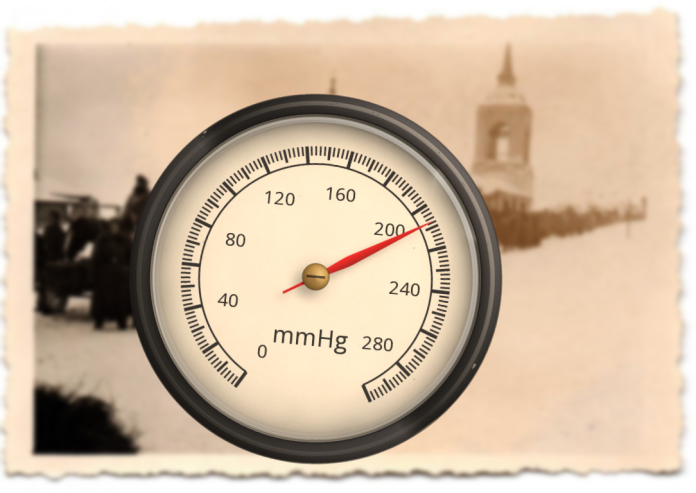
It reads value=208 unit=mmHg
